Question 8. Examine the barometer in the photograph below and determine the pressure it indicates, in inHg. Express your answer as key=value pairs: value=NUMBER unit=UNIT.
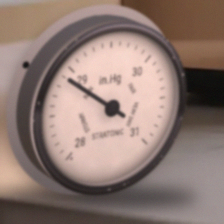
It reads value=28.9 unit=inHg
